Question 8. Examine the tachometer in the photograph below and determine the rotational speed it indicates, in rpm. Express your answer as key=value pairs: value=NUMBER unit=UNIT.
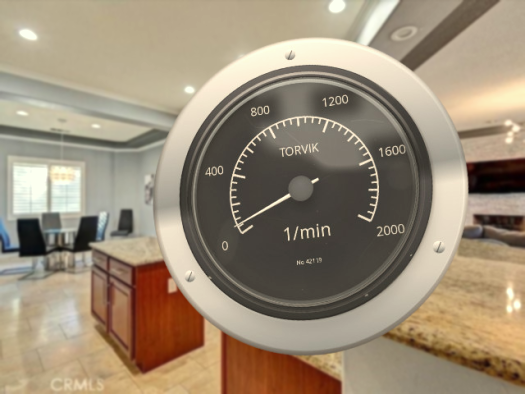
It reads value=50 unit=rpm
